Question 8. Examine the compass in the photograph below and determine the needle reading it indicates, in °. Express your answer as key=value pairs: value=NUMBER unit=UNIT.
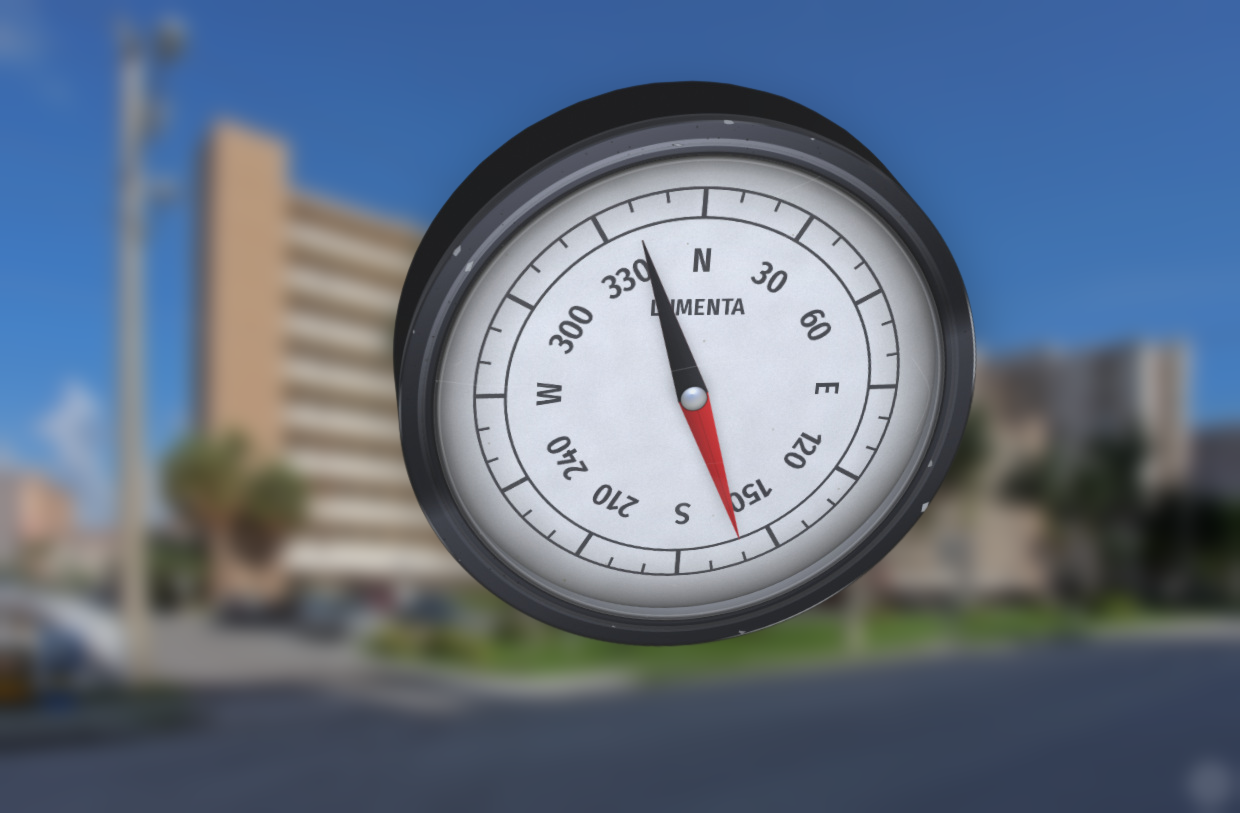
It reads value=160 unit=°
